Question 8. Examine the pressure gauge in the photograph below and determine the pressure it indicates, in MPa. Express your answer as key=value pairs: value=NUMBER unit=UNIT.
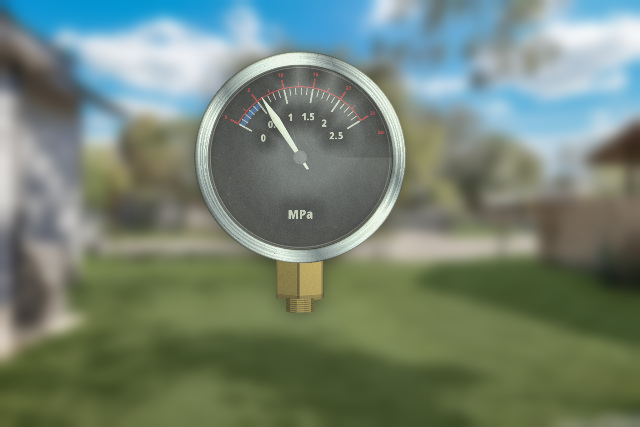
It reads value=0.6 unit=MPa
